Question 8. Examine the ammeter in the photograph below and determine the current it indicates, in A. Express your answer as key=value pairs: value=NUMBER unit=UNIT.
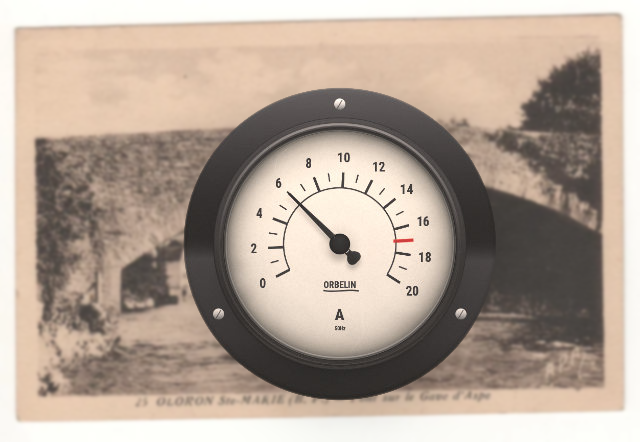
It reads value=6 unit=A
